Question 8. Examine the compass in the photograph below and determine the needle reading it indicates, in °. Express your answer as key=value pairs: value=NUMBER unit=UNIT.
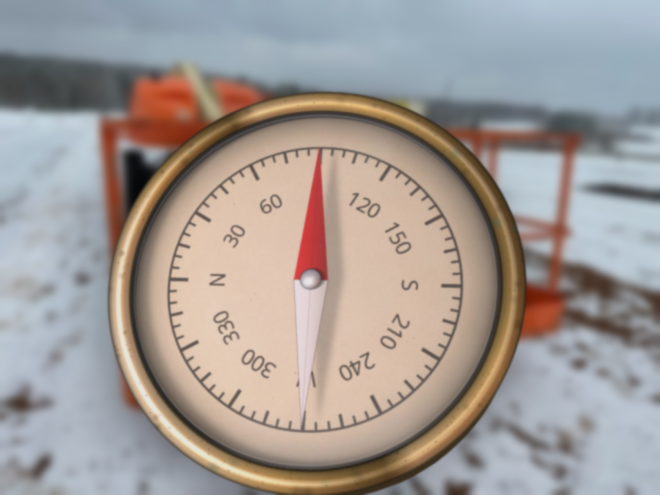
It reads value=90 unit=°
